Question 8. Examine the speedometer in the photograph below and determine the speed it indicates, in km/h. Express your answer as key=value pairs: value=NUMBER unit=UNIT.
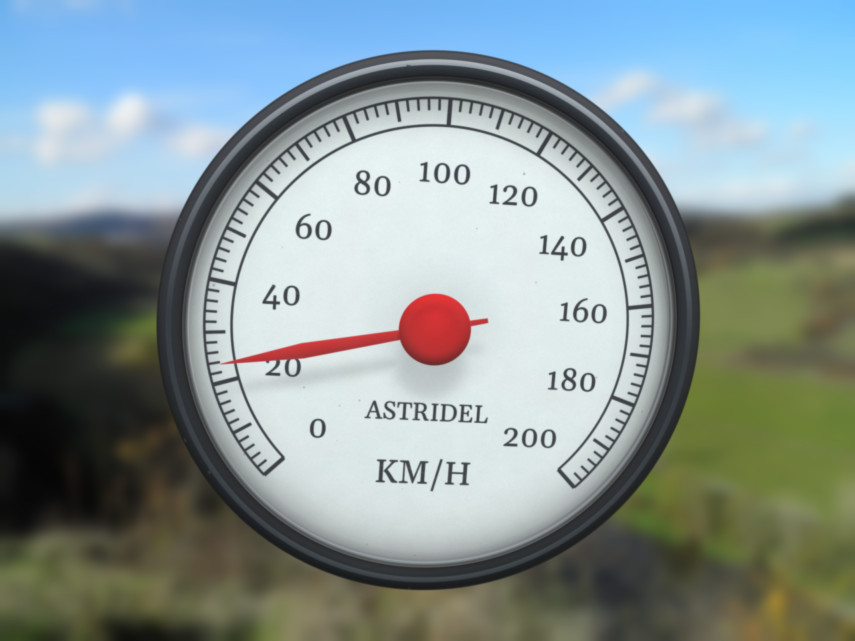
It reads value=24 unit=km/h
